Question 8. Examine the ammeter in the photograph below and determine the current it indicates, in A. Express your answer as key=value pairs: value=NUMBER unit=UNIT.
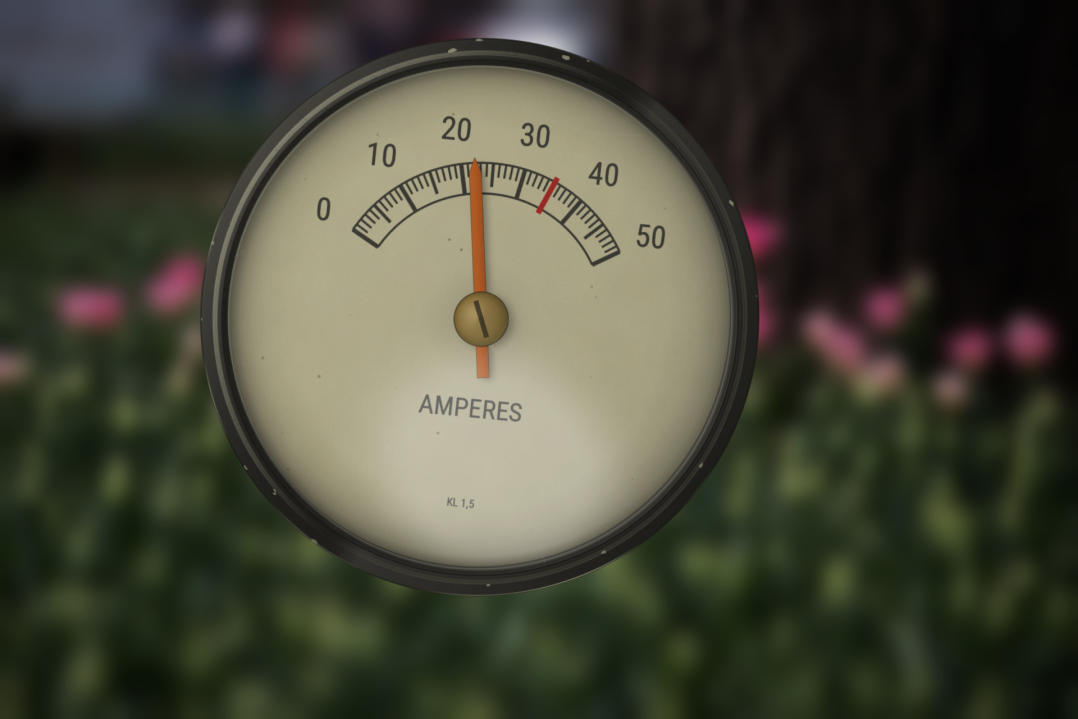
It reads value=22 unit=A
